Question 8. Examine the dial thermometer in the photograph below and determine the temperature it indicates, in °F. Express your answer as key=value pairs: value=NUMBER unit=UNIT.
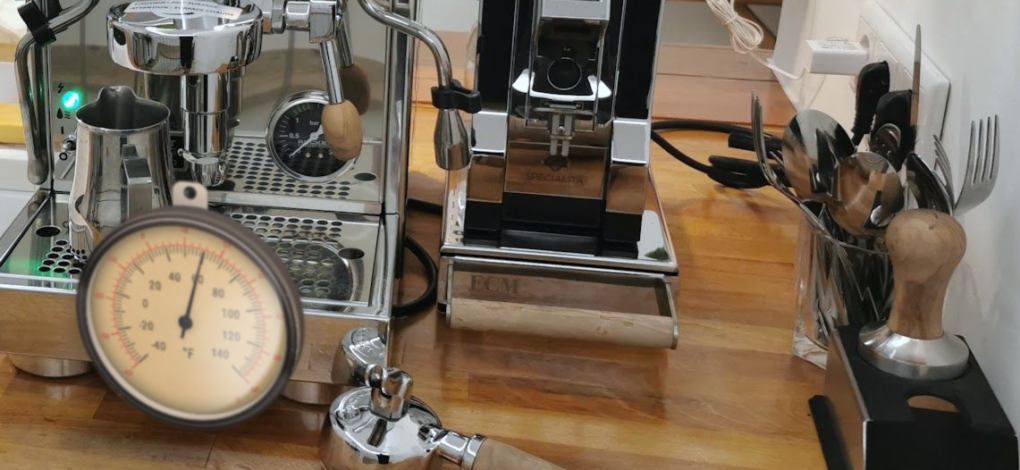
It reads value=60 unit=°F
